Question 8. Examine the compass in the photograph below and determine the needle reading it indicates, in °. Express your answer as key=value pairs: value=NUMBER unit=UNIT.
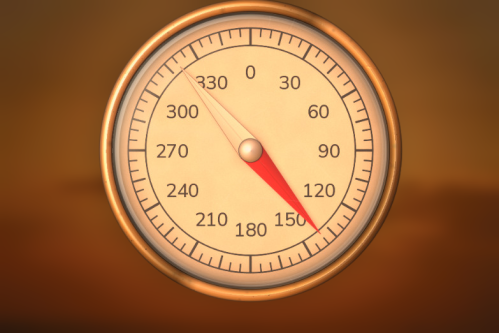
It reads value=140 unit=°
